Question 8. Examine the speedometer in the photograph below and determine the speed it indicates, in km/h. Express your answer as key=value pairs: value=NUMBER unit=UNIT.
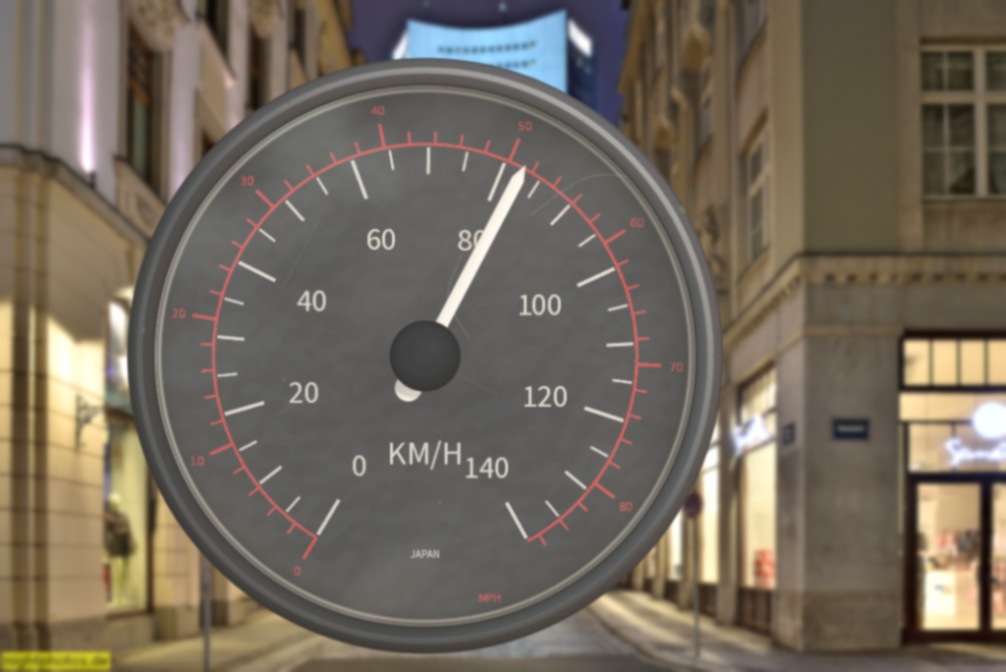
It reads value=82.5 unit=km/h
